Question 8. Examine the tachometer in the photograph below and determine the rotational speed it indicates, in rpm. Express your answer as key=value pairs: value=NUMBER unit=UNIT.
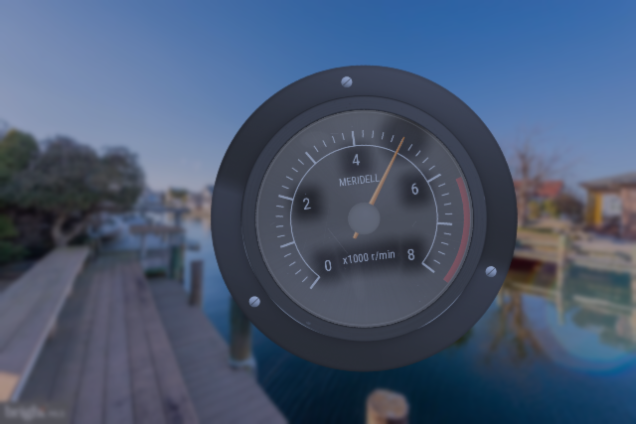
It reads value=5000 unit=rpm
